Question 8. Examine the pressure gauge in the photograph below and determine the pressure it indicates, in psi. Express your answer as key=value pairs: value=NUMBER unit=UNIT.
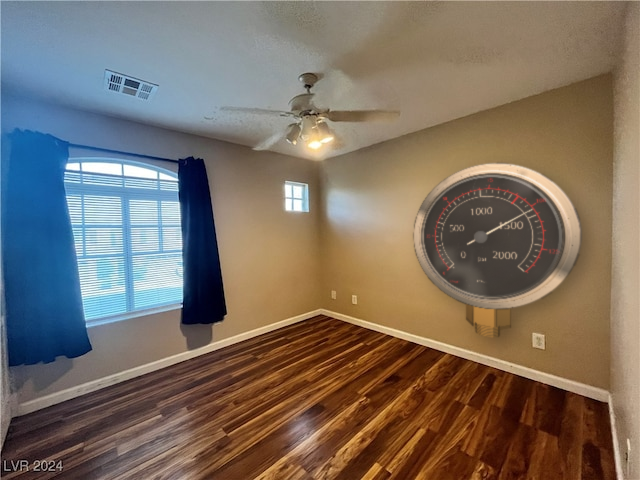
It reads value=1450 unit=psi
